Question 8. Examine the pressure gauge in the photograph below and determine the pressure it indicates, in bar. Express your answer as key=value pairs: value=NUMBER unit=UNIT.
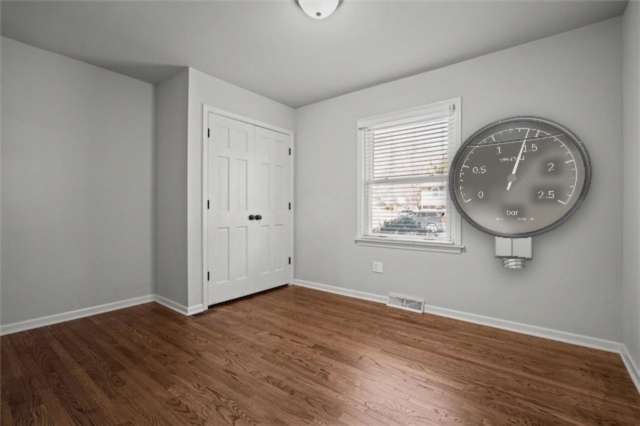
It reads value=1.4 unit=bar
